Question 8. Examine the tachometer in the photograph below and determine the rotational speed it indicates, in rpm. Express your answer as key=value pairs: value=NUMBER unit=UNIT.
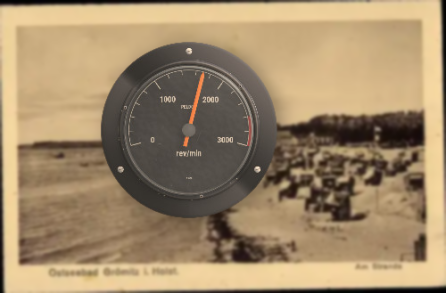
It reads value=1700 unit=rpm
